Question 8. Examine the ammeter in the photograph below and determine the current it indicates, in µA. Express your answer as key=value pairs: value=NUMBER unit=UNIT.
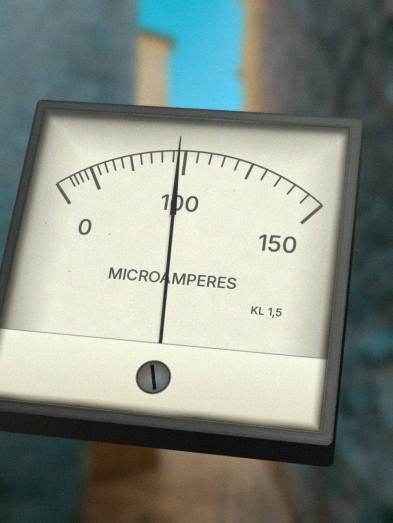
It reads value=97.5 unit=µA
